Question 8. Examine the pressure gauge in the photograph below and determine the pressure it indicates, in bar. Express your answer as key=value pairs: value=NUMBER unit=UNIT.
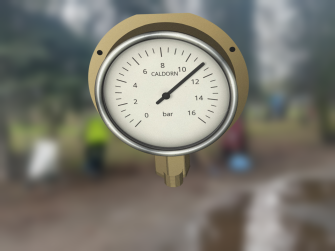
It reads value=11 unit=bar
